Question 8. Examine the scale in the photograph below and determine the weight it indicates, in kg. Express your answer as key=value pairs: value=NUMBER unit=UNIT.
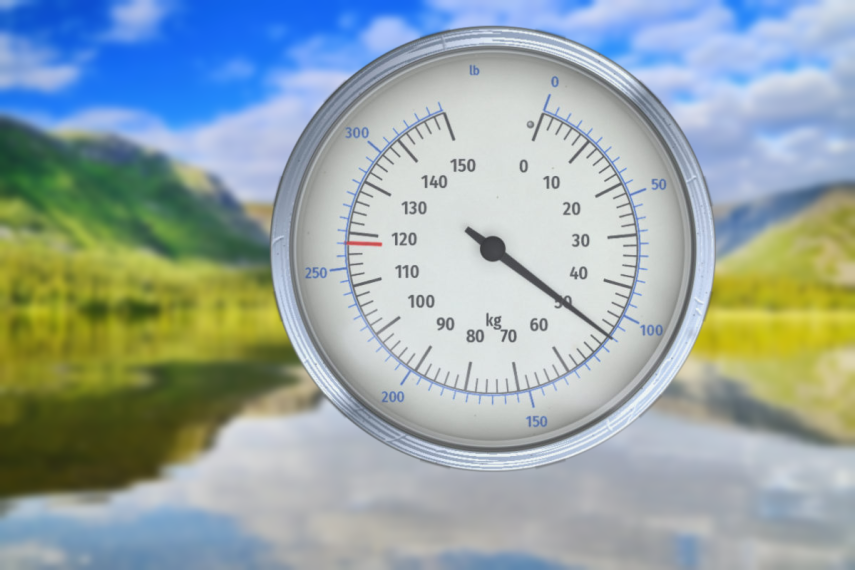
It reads value=50 unit=kg
